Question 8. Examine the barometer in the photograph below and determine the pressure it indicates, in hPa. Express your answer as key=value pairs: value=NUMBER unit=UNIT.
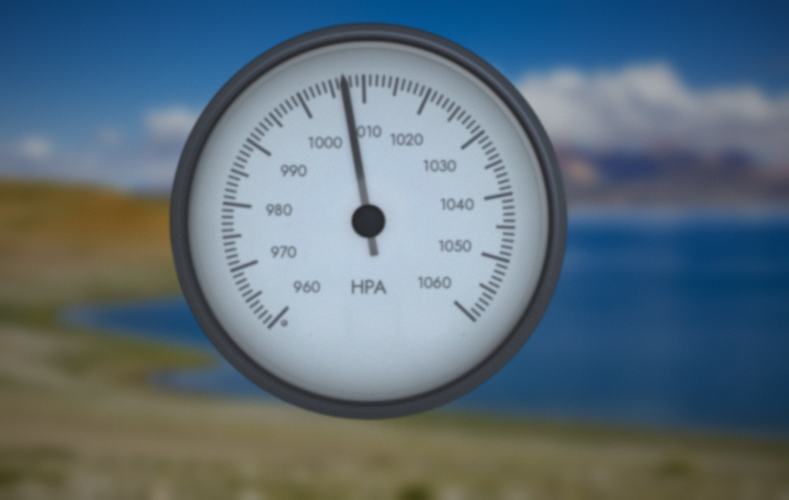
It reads value=1007 unit=hPa
